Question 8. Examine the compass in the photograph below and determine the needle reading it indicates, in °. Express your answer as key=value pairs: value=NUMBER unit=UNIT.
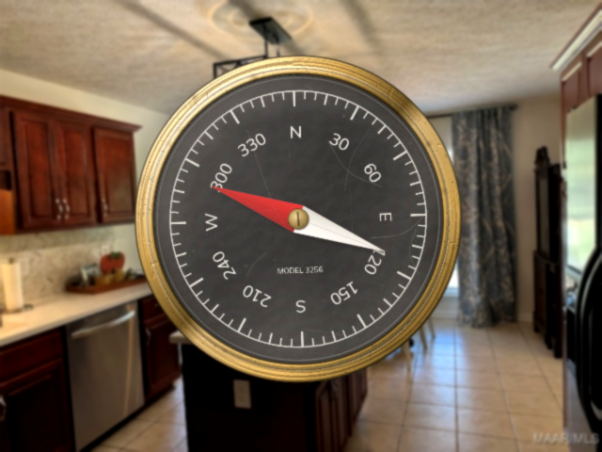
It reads value=292.5 unit=°
